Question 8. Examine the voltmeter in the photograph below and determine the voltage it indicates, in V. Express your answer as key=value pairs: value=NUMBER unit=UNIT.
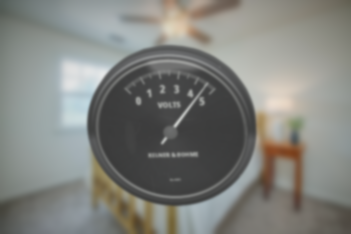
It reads value=4.5 unit=V
